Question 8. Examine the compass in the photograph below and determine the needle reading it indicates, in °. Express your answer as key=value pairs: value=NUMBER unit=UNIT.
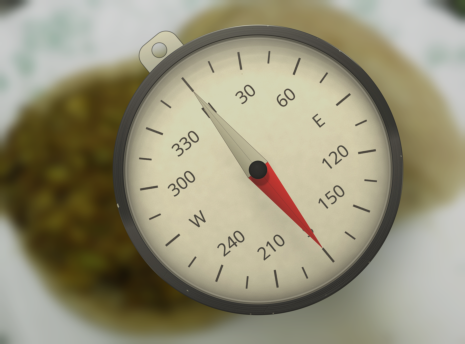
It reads value=180 unit=°
